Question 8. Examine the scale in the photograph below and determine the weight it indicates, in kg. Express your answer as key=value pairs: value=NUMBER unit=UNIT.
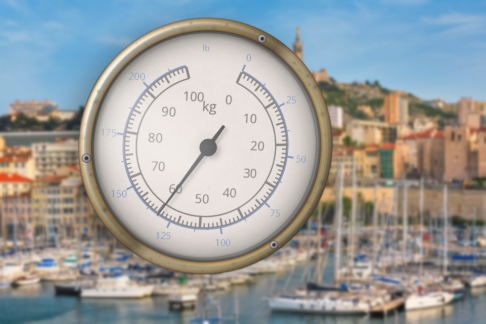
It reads value=60 unit=kg
